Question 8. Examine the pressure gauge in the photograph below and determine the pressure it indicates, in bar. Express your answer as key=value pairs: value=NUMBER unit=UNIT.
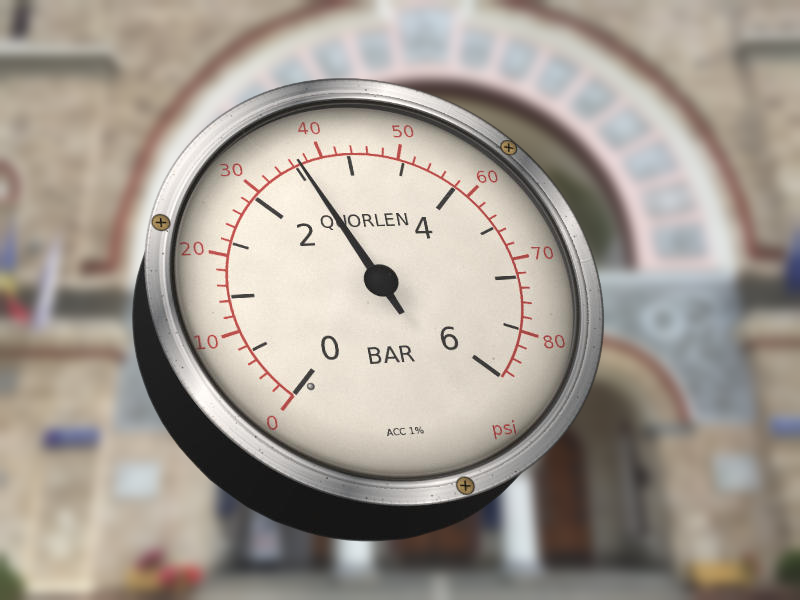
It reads value=2.5 unit=bar
